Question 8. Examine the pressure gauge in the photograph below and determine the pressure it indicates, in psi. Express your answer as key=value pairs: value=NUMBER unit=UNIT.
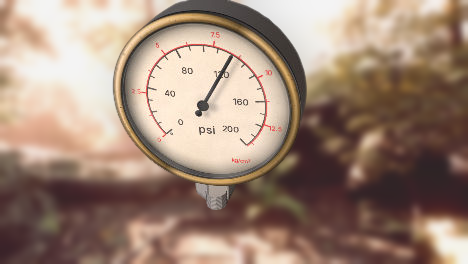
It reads value=120 unit=psi
